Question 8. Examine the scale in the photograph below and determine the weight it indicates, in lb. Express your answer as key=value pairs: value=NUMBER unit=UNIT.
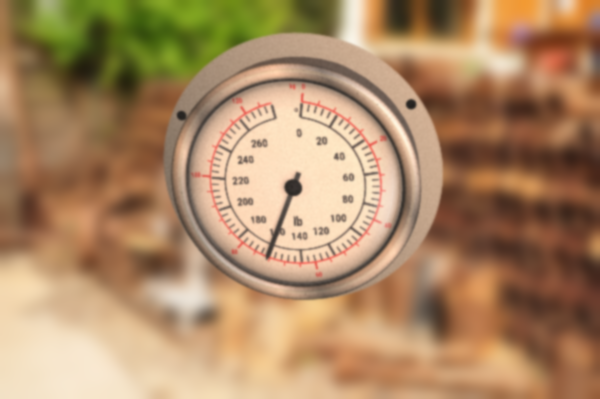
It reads value=160 unit=lb
